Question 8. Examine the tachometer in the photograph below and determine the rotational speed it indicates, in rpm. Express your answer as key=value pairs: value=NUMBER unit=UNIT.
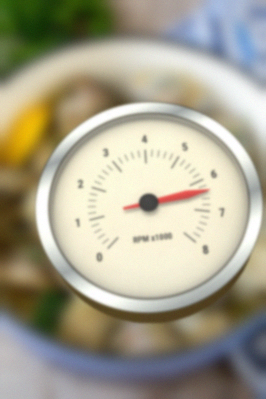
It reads value=6400 unit=rpm
